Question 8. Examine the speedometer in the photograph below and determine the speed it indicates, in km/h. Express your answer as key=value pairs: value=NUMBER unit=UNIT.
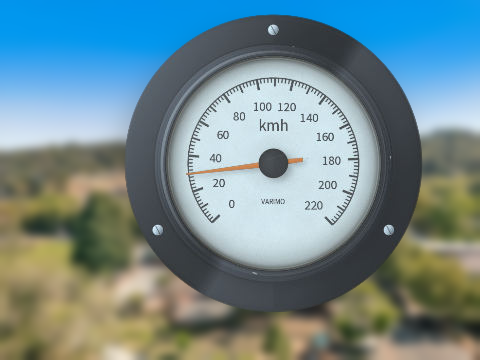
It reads value=30 unit=km/h
